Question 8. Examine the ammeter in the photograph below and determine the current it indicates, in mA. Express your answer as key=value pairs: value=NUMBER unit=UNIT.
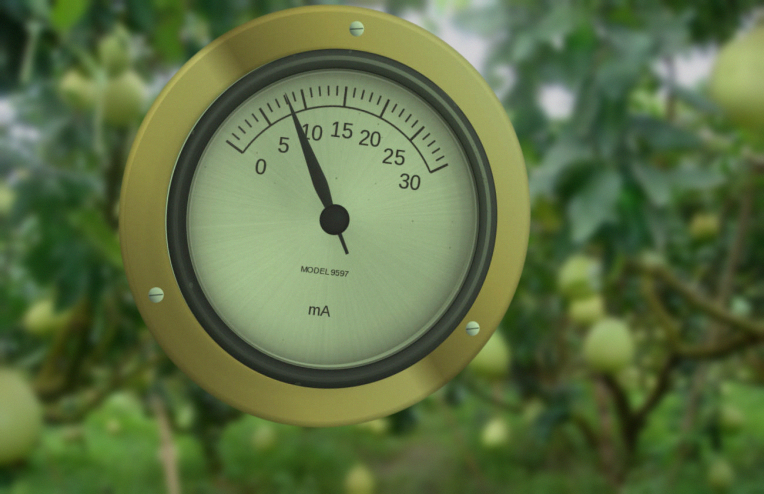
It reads value=8 unit=mA
